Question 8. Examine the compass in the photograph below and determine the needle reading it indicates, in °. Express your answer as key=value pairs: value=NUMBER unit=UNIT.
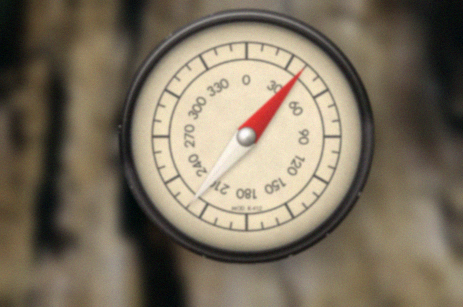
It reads value=40 unit=°
